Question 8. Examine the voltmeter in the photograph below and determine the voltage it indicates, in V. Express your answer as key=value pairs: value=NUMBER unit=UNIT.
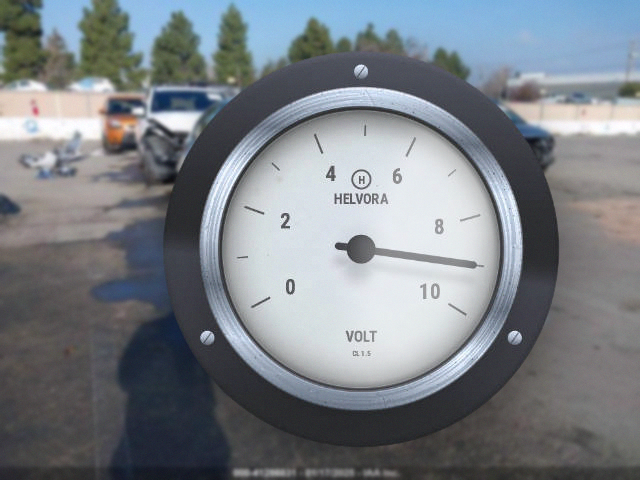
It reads value=9 unit=V
